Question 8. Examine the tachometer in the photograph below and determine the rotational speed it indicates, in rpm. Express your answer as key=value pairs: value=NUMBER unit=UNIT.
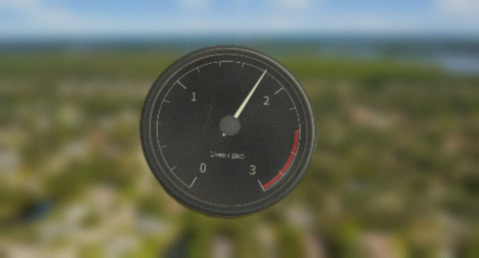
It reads value=1800 unit=rpm
